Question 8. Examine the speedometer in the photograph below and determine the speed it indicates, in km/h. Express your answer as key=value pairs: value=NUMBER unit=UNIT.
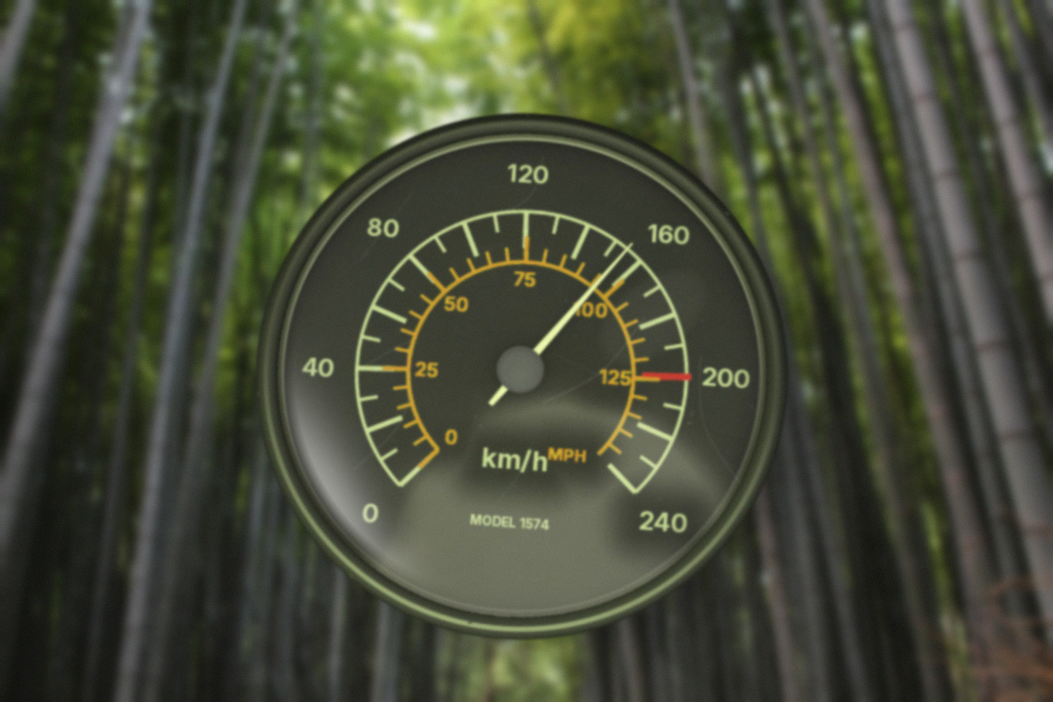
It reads value=155 unit=km/h
